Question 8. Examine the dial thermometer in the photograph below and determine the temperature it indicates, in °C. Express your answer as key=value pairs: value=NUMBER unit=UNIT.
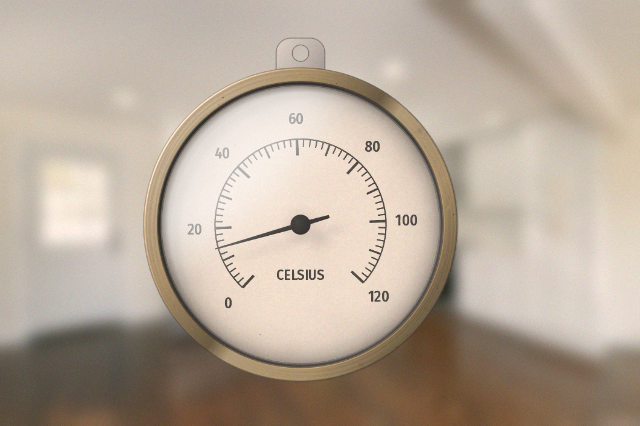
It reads value=14 unit=°C
